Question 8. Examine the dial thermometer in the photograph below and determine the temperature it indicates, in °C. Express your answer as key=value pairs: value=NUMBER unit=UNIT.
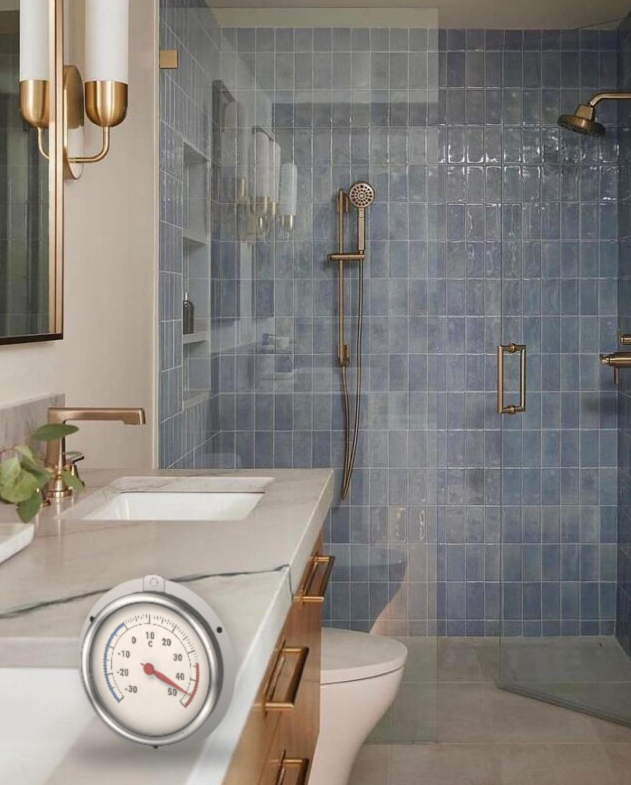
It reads value=45 unit=°C
